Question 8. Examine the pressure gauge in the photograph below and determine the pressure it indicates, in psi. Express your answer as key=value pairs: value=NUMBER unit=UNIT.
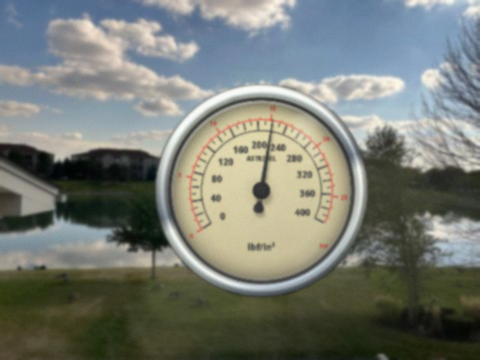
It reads value=220 unit=psi
